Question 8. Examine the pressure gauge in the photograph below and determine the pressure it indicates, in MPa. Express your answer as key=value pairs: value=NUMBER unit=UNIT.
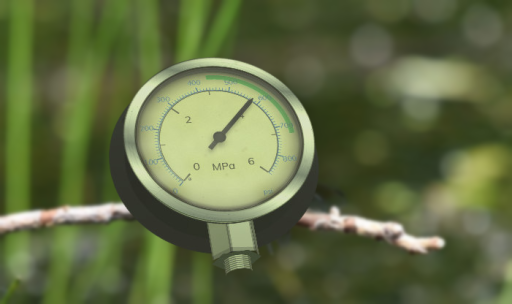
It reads value=4 unit=MPa
